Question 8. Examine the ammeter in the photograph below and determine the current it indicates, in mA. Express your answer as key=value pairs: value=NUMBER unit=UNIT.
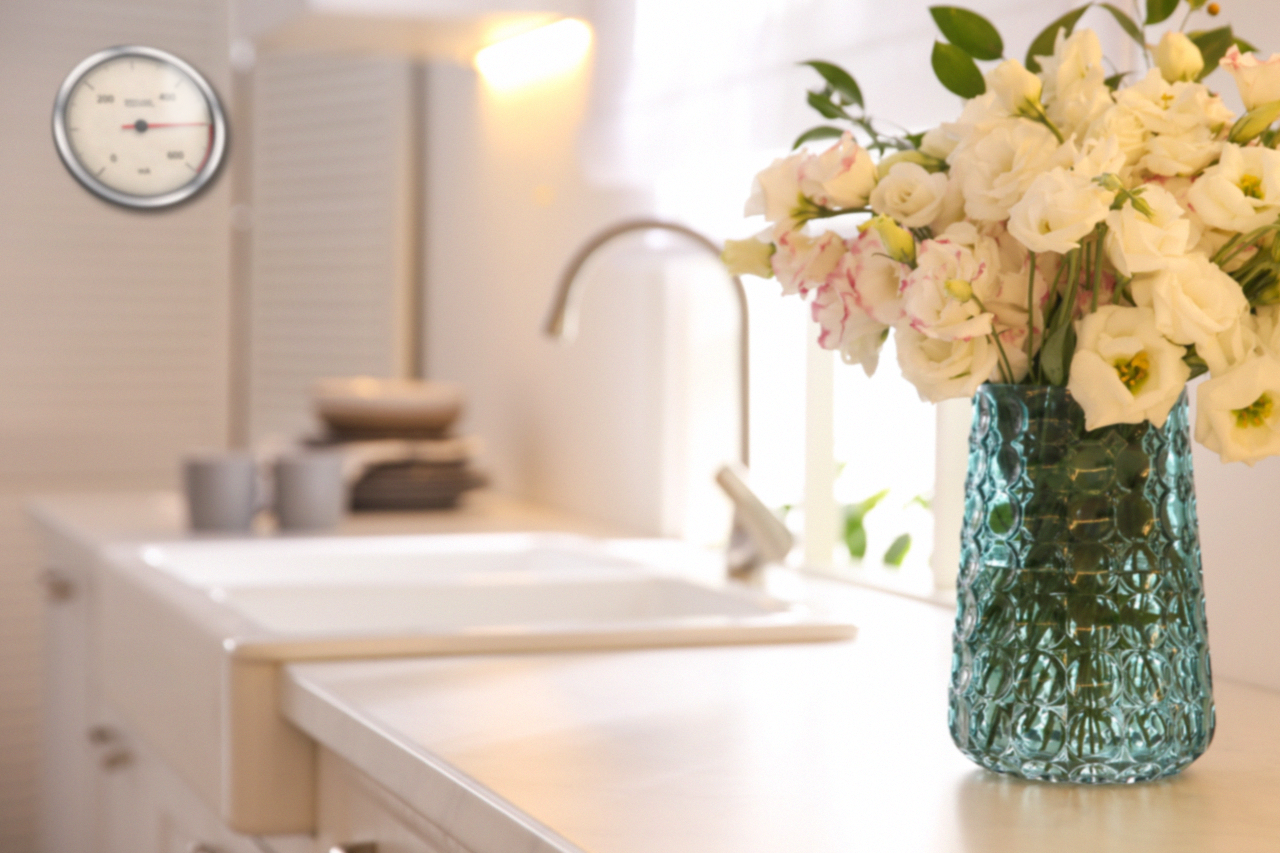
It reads value=500 unit=mA
